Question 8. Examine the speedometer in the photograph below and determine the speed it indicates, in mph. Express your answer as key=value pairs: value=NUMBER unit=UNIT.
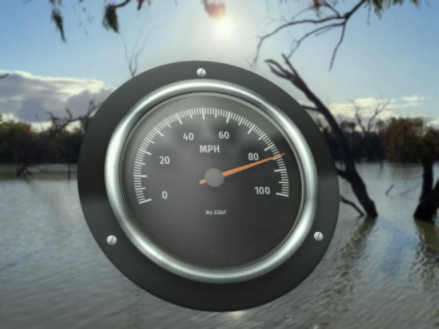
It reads value=85 unit=mph
